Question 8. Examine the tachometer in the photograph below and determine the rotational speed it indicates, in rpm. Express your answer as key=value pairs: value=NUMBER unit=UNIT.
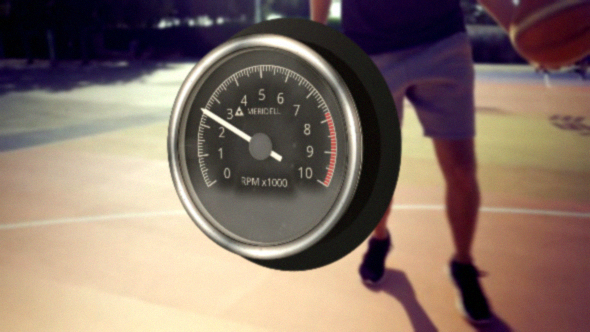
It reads value=2500 unit=rpm
